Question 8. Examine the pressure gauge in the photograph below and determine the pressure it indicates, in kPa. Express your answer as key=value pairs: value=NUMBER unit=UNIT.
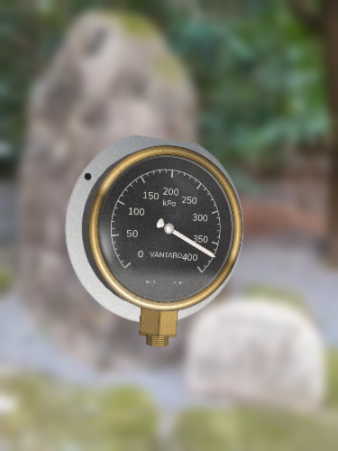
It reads value=370 unit=kPa
